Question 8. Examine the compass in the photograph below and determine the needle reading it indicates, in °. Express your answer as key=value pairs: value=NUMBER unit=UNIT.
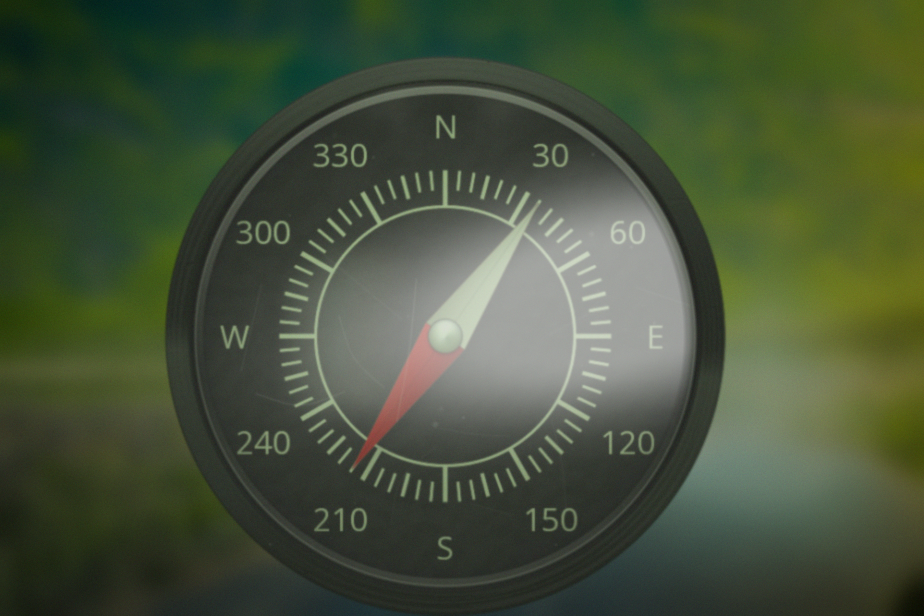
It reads value=215 unit=°
